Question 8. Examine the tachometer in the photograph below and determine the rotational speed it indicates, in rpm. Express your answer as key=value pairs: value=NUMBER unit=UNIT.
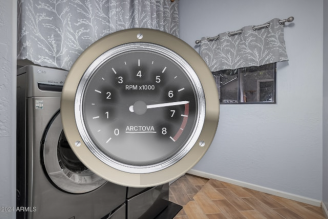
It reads value=6500 unit=rpm
